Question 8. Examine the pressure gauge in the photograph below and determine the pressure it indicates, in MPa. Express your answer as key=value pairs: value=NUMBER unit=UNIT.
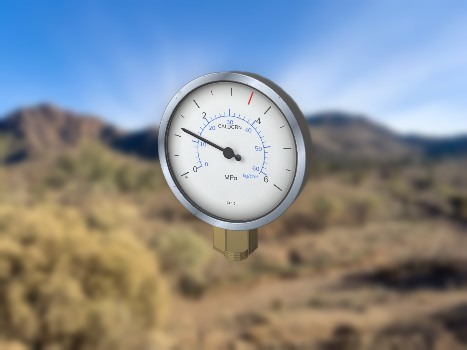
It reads value=1.25 unit=MPa
